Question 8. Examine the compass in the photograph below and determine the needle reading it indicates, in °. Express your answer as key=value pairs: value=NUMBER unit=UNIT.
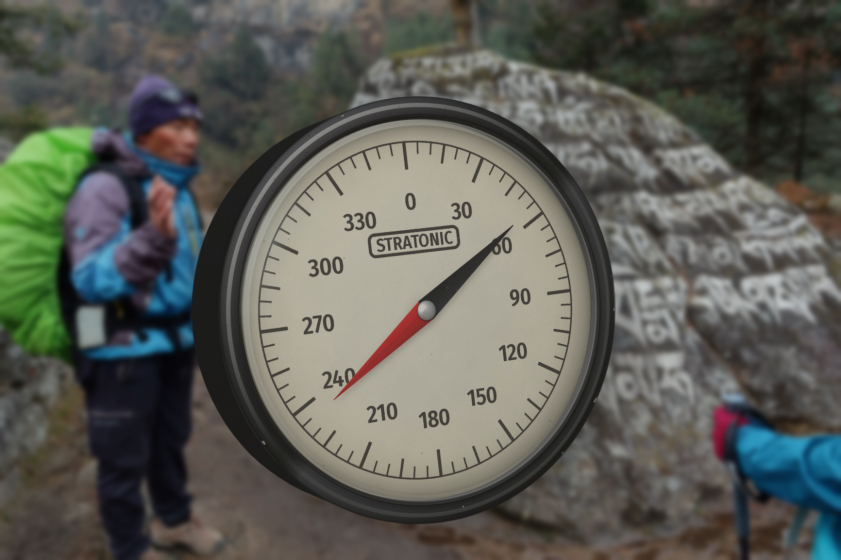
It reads value=235 unit=°
